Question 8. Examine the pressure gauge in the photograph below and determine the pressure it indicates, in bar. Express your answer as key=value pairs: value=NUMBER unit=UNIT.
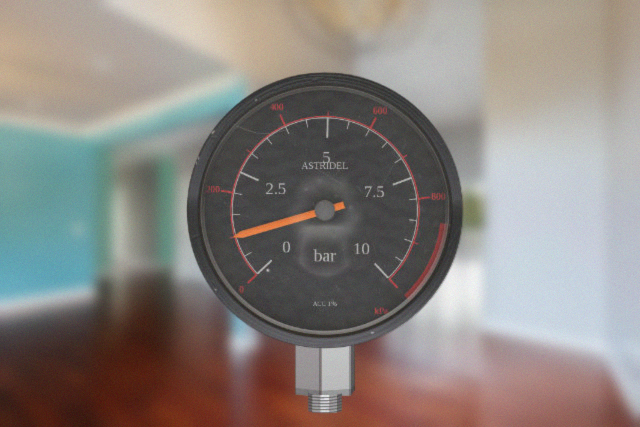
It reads value=1 unit=bar
